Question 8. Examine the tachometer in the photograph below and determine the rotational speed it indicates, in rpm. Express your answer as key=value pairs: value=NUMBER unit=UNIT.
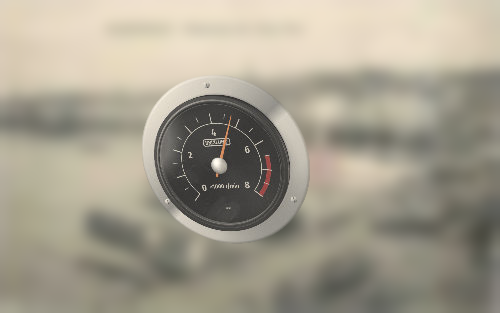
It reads value=4750 unit=rpm
